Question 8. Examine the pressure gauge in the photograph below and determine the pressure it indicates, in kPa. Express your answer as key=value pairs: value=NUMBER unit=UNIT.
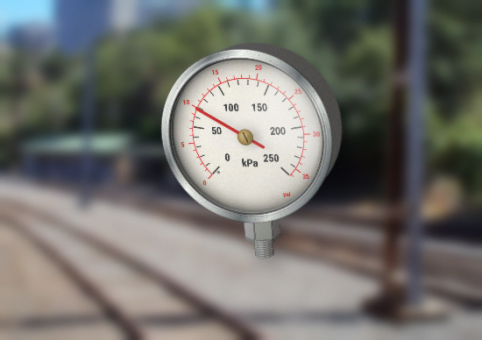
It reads value=70 unit=kPa
